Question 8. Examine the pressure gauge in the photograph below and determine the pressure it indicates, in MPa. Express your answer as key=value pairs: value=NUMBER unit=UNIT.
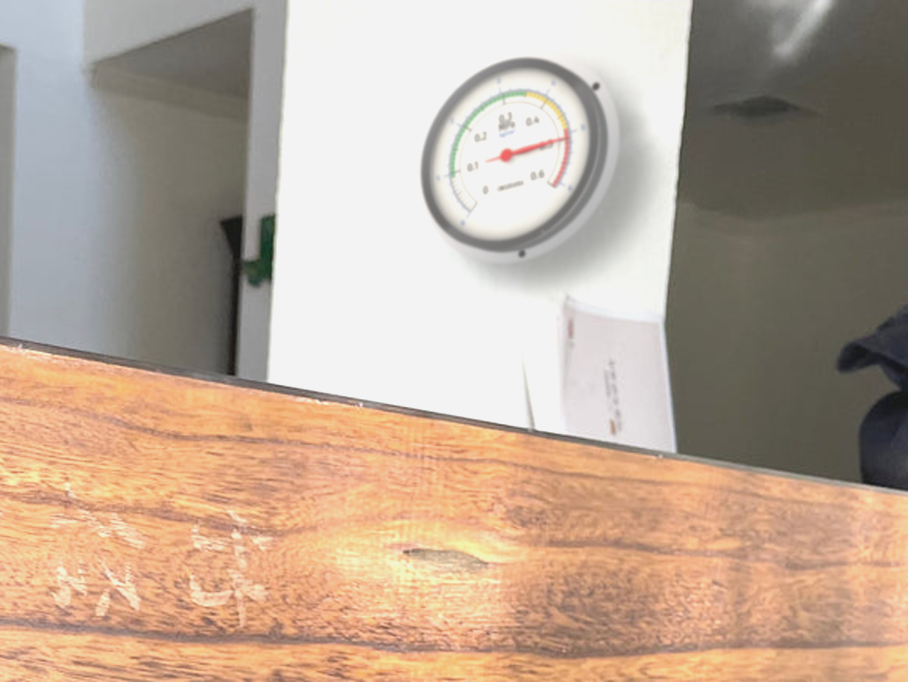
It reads value=0.5 unit=MPa
